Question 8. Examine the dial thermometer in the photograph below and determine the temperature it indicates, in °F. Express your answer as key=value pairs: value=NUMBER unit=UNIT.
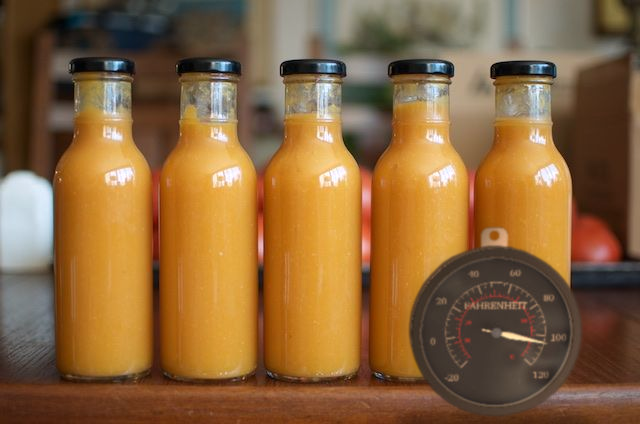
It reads value=104 unit=°F
